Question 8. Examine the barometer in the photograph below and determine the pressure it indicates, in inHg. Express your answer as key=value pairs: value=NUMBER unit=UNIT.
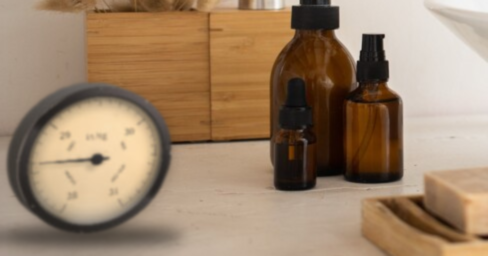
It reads value=28.6 unit=inHg
